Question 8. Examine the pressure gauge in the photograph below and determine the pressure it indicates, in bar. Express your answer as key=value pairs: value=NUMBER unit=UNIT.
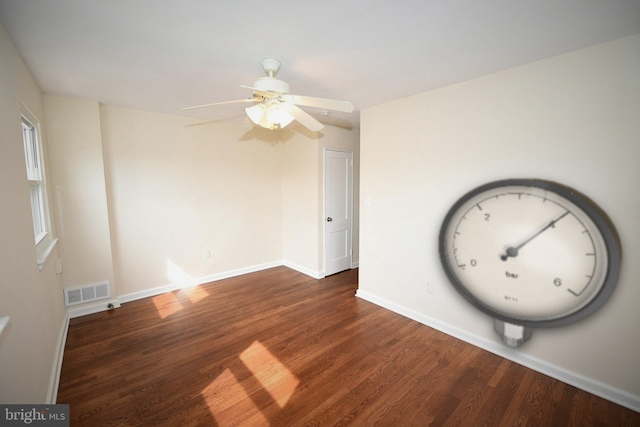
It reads value=4 unit=bar
